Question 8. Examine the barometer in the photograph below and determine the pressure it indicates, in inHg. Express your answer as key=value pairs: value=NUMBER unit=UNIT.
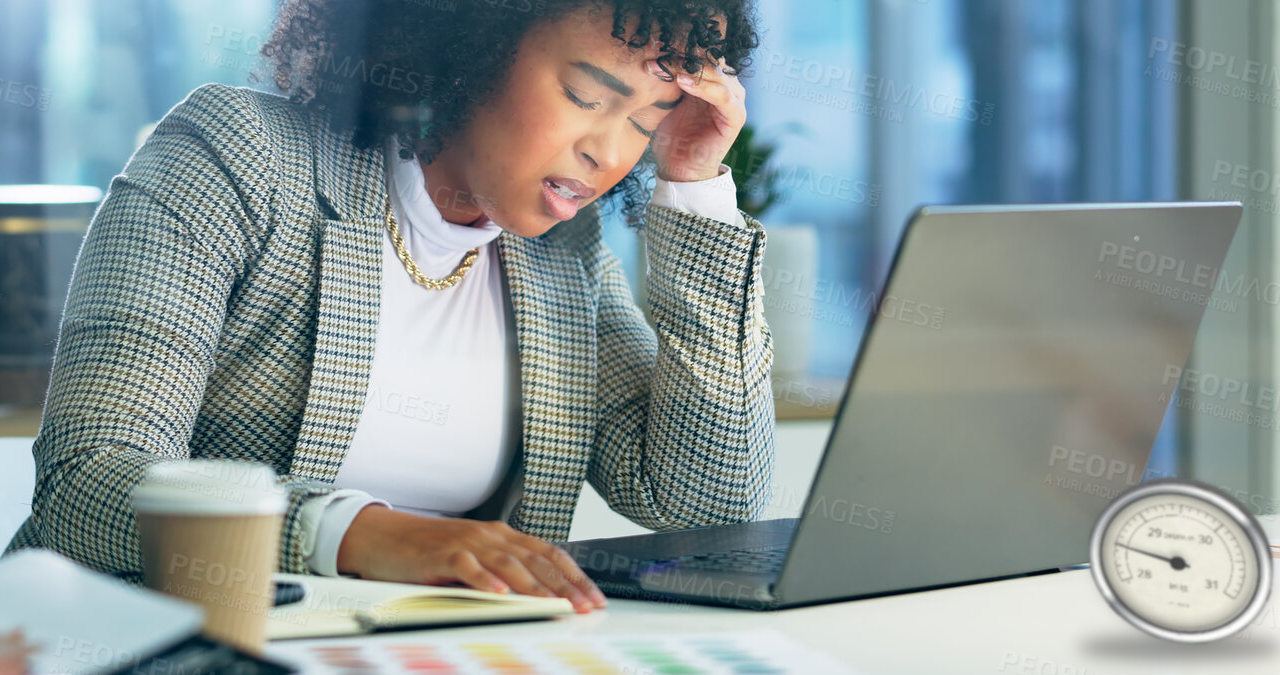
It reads value=28.5 unit=inHg
